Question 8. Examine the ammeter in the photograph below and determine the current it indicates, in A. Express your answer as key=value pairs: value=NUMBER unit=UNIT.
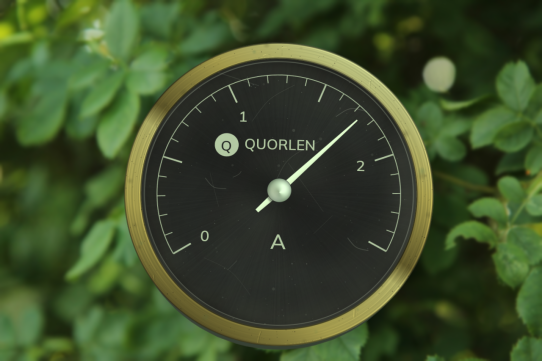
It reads value=1.75 unit=A
